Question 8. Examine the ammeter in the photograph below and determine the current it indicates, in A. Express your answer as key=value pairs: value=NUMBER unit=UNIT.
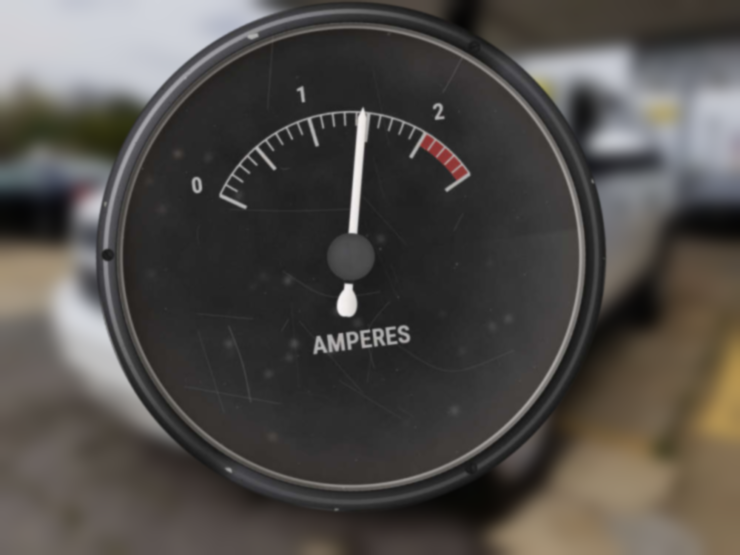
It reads value=1.45 unit=A
